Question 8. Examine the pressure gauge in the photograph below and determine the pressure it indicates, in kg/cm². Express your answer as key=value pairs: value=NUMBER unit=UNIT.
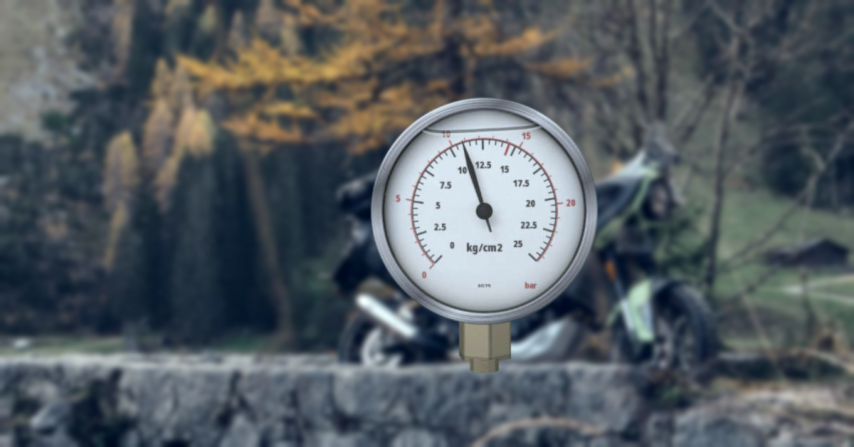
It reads value=11 unit=kg/cm²
